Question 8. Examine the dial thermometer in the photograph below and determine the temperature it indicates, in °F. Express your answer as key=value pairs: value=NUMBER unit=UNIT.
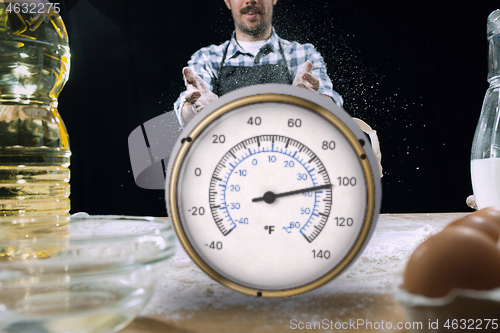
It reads value=100 unit=°F
